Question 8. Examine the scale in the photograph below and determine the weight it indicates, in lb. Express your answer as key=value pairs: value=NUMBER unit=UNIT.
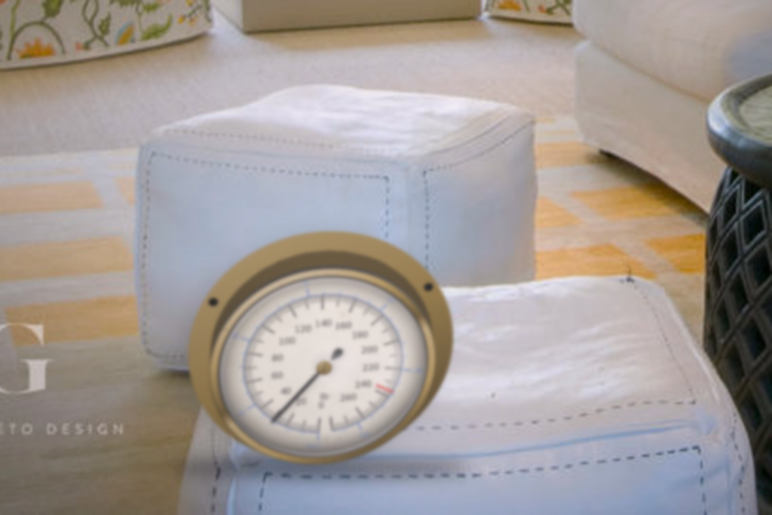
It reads value=30 unit=lb
